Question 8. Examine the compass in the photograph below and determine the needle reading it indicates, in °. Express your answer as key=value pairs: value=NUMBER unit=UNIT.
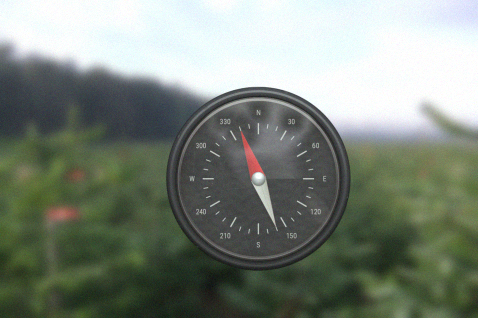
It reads value=340 unit=°
